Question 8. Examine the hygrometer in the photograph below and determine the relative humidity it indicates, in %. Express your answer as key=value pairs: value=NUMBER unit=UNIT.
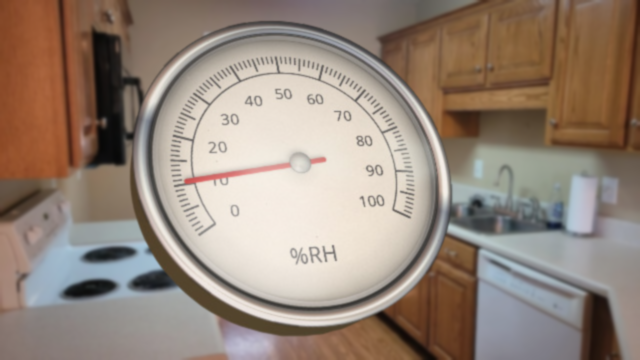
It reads value=10 unit=%
